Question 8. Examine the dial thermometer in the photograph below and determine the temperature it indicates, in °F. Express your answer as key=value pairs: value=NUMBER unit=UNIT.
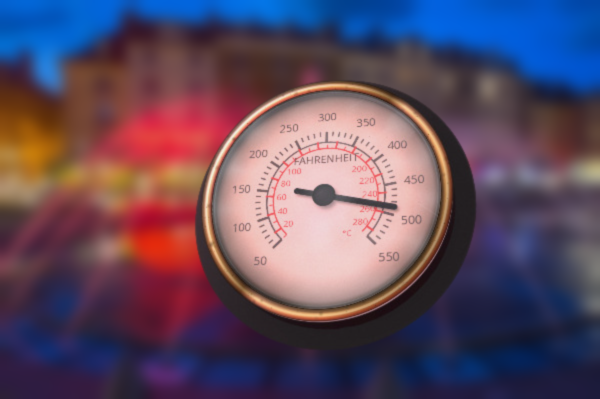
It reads value=490 unit=°F
